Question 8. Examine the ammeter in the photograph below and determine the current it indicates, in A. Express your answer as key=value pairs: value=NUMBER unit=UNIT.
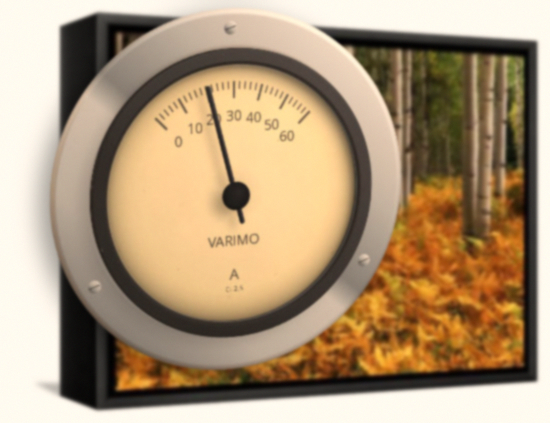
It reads value=20 unit=A
